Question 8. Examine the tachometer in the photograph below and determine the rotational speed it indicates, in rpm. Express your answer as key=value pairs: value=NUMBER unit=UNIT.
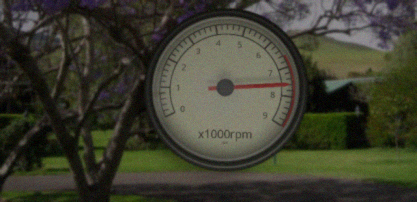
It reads value=7600 unit=rpm
